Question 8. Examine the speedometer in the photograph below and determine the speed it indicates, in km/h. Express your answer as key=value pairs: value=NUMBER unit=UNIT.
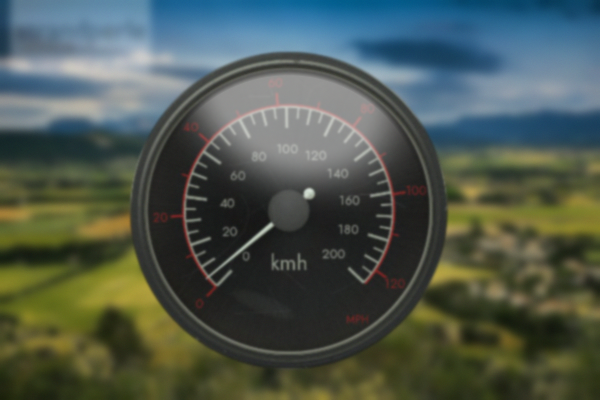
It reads value=5 unit=km/h
